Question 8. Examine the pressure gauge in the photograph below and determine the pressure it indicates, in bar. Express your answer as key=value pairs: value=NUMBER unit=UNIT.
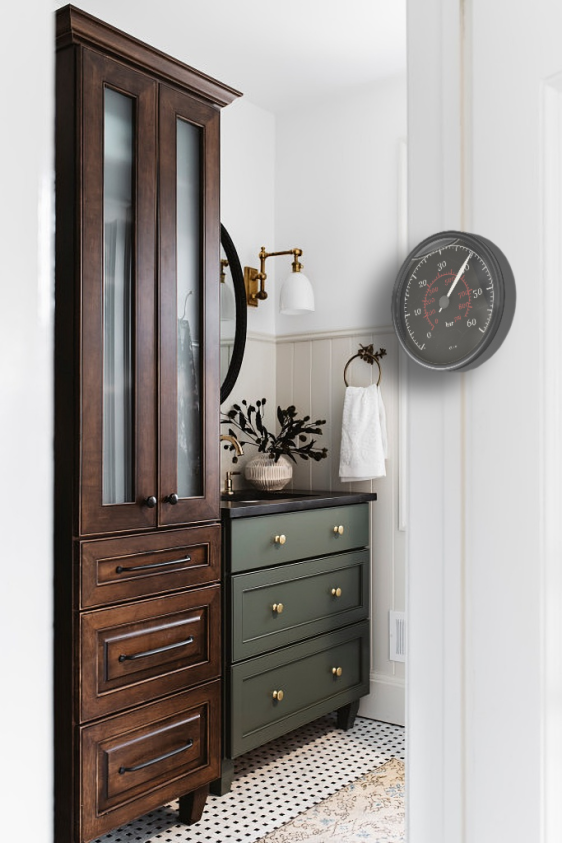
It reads value=40 unit=bar
